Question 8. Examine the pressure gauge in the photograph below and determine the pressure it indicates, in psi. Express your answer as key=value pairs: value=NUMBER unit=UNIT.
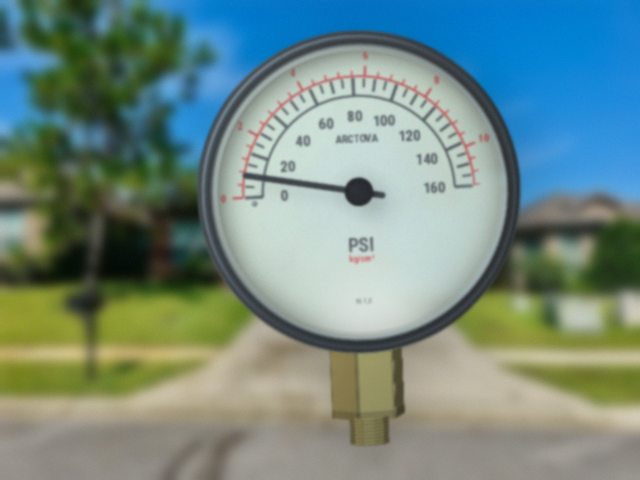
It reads value=10 unit=psi
